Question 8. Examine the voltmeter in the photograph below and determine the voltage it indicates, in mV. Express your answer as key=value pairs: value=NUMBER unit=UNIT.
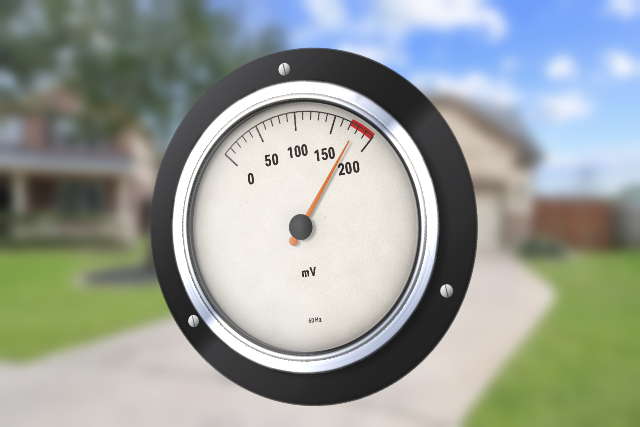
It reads value=180 unit=mV
